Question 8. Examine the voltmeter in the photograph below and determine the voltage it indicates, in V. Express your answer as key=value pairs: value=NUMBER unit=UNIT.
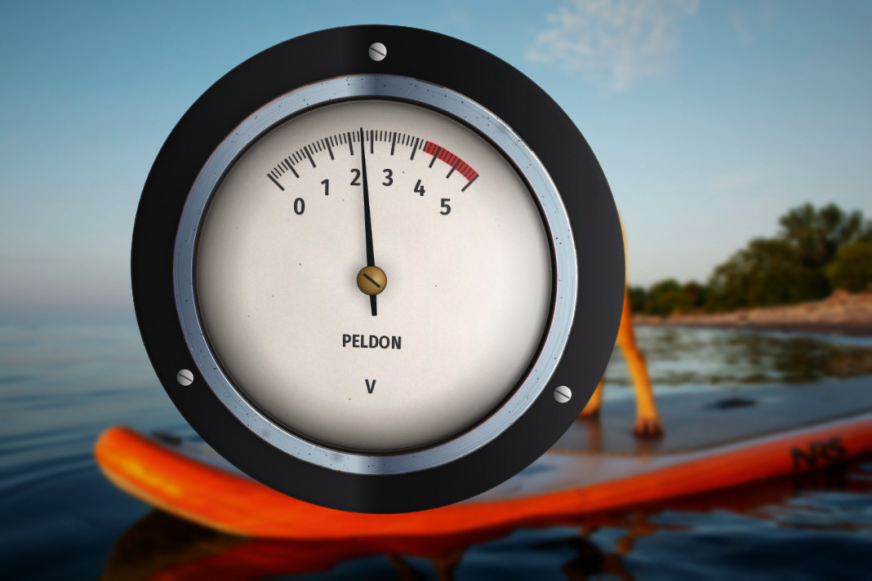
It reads value=2.3 unit=V
